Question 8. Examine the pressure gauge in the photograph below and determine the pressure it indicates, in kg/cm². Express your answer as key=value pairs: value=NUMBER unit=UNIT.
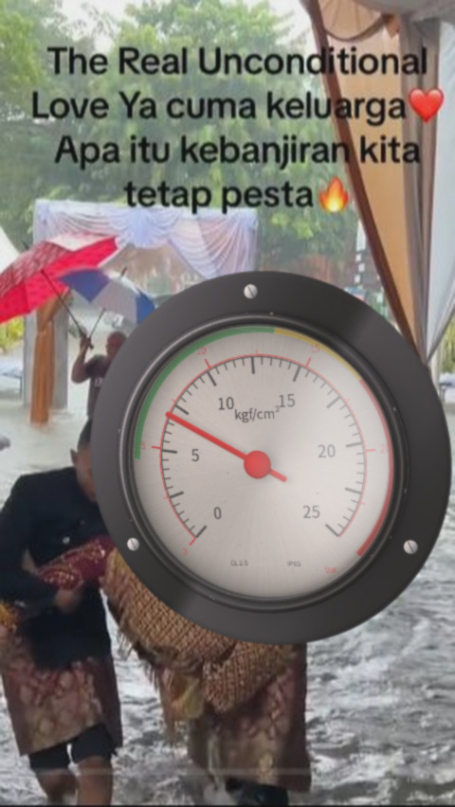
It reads value=7 unit=kg/cm²
